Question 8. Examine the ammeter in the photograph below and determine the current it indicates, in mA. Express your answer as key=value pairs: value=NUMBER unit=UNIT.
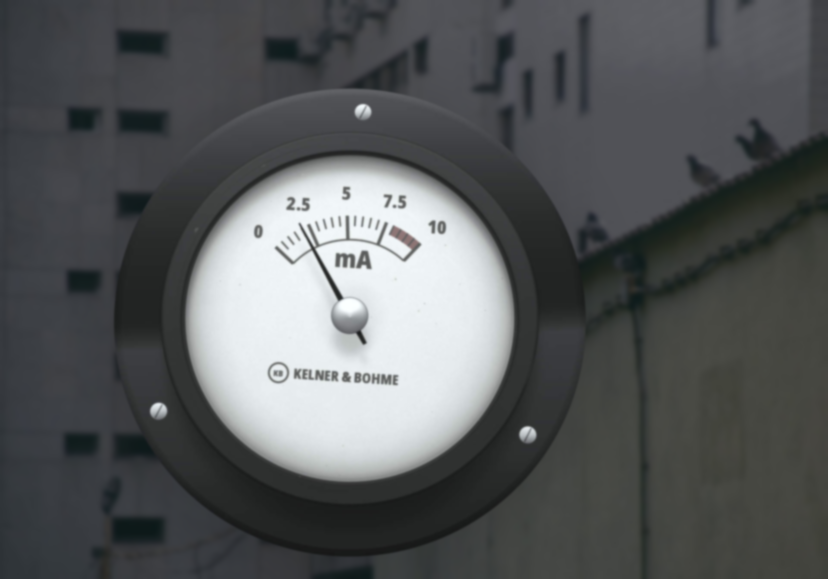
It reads value=2 unit=mA
